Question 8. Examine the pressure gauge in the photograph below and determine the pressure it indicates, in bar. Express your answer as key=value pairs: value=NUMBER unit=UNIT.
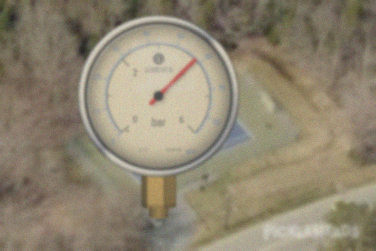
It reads value=4 unit=bar
